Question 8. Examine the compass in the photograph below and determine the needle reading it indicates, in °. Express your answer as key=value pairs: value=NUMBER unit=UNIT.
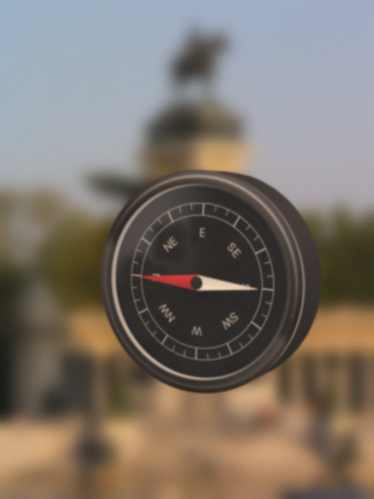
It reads value=0 unit=°
